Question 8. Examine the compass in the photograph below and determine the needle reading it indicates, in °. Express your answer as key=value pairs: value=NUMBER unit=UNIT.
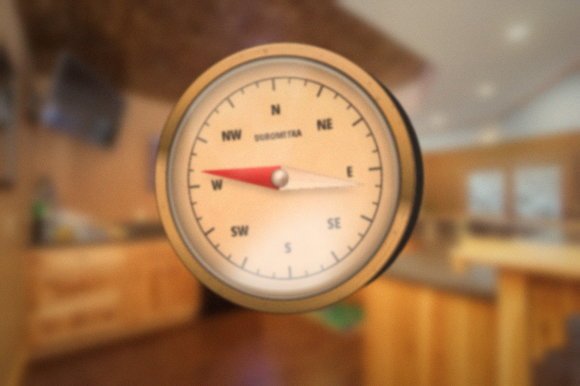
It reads value=280 unit=°
